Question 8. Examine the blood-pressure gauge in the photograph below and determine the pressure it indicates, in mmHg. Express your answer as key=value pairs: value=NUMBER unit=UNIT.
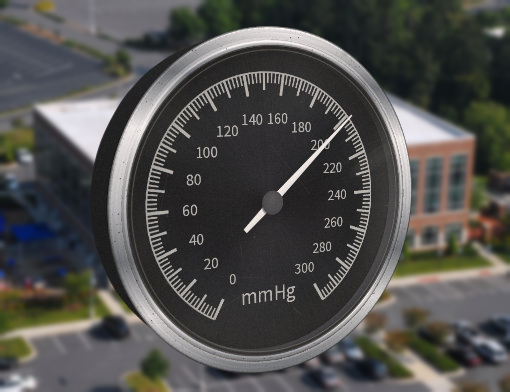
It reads value=200 unit=mmHg
